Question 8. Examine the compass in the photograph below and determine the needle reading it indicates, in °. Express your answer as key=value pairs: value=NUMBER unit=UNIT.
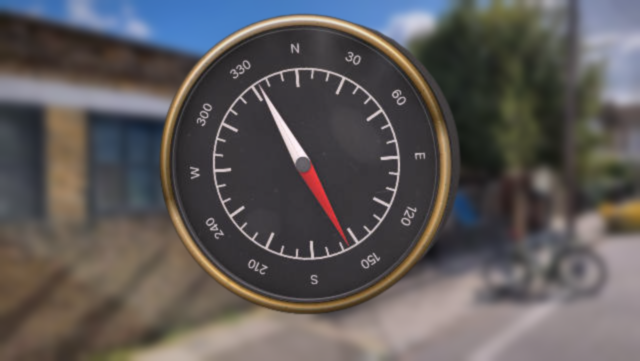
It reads value=155 unit=°
